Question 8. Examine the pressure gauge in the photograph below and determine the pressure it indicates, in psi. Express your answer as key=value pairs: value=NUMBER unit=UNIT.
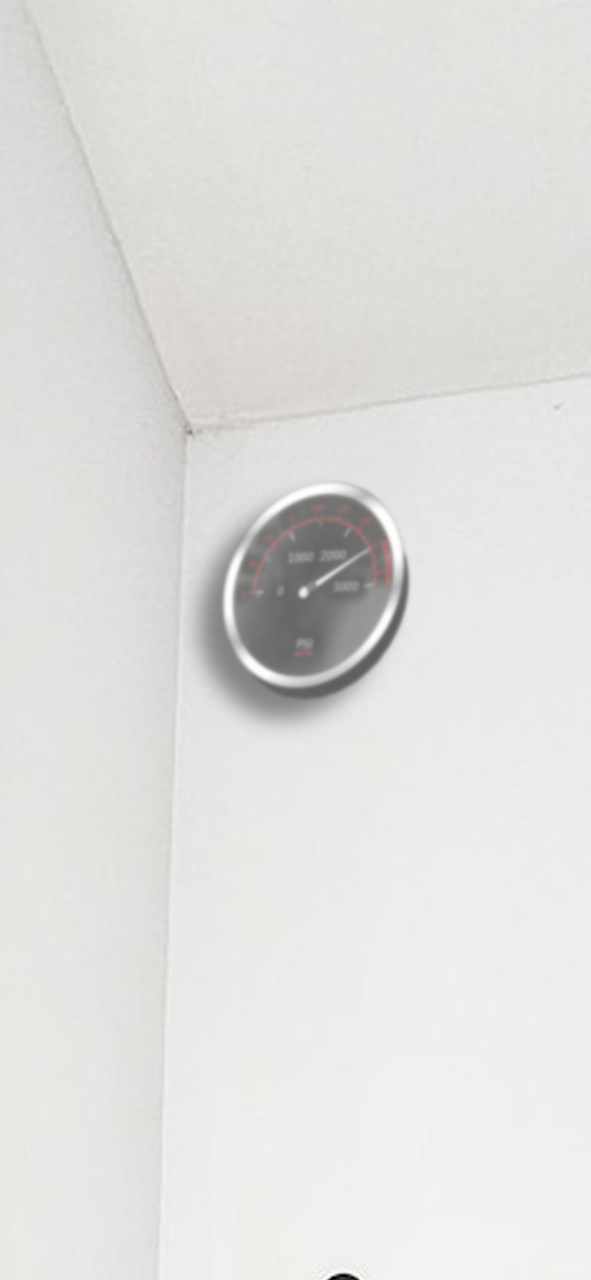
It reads value=2500 unit=psi
